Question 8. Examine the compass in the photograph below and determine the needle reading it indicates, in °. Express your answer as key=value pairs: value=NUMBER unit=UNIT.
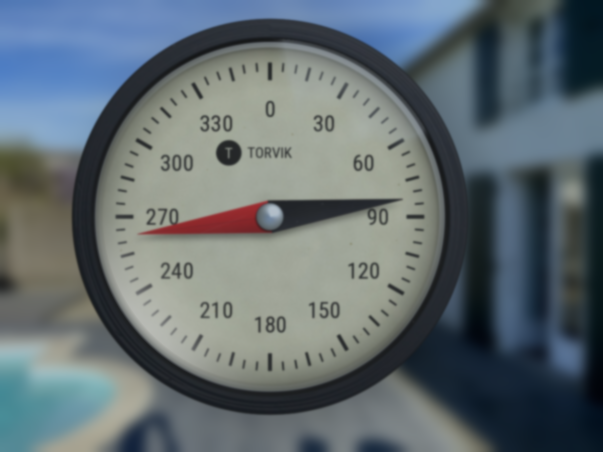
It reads value=262.5 unit=°
